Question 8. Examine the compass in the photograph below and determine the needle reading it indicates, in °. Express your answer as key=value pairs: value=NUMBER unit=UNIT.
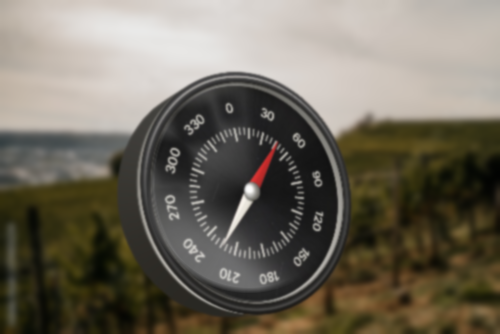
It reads value=45 unit=°
